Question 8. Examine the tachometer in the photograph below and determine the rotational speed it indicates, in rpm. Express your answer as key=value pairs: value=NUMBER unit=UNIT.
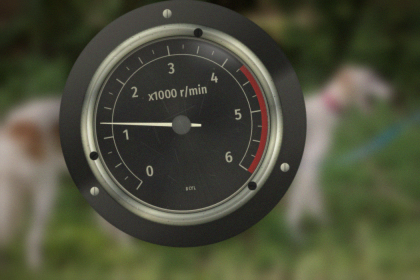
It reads value=1250 unit=rpm
